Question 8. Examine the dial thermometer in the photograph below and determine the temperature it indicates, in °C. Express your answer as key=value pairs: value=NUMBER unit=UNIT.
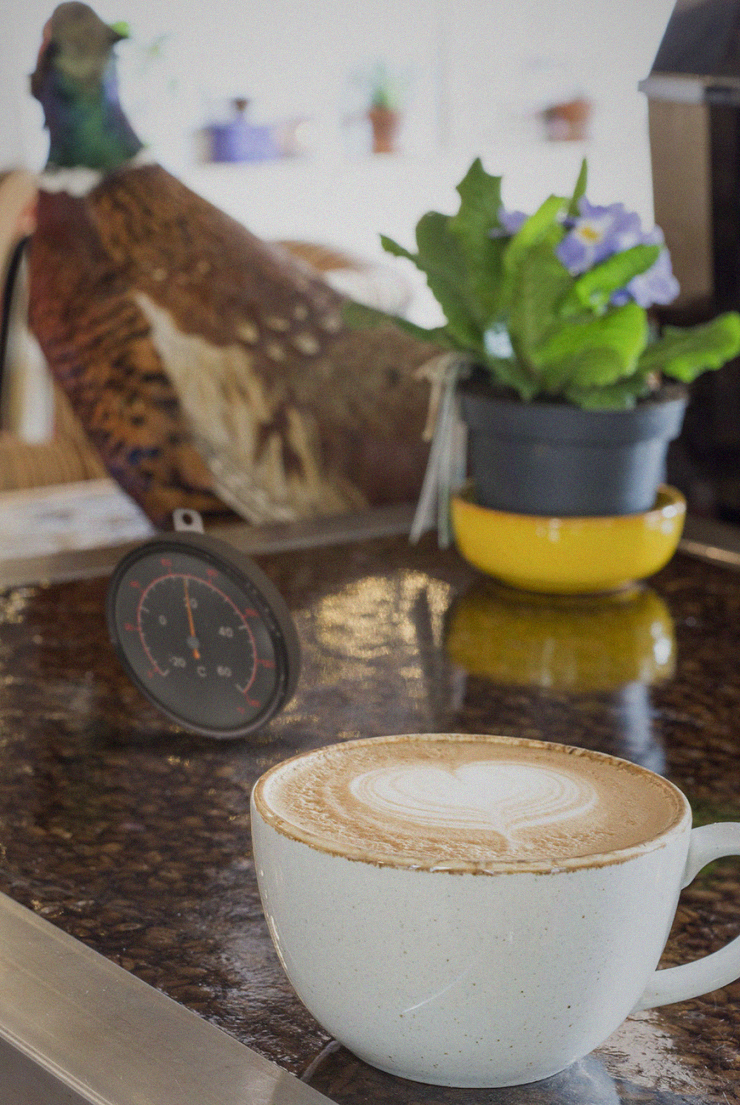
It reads value=20 unit=°C
